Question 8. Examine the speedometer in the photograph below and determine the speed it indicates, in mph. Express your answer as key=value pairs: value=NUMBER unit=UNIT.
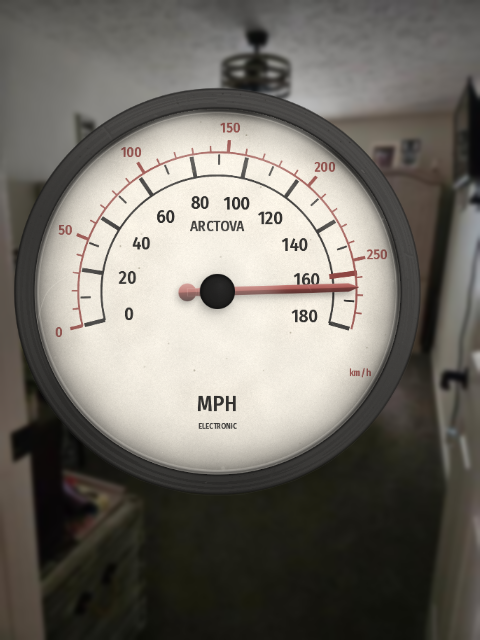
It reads value=165 unit=mph
